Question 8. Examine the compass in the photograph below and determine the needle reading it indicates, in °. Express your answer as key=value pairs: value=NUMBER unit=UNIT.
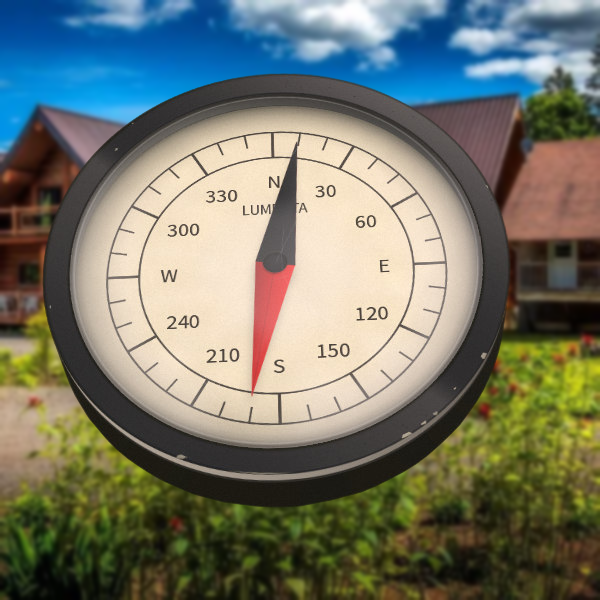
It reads value=190 unit=°
